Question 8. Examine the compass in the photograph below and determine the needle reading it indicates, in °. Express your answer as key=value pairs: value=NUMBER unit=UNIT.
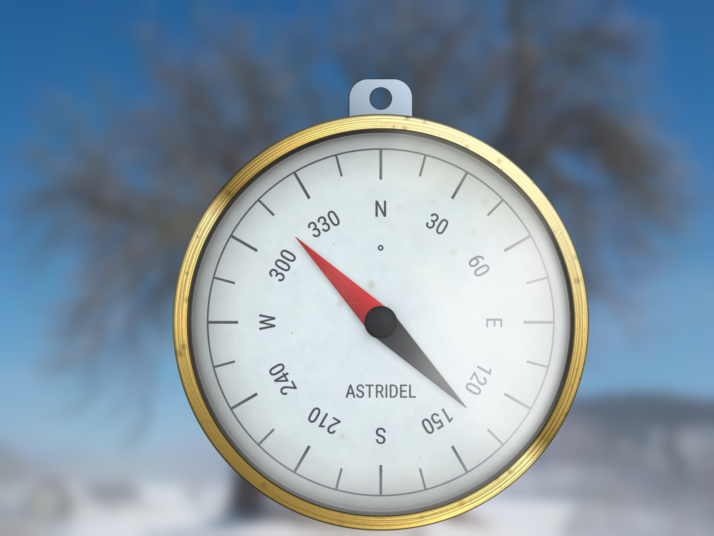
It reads value=315 unit=°
